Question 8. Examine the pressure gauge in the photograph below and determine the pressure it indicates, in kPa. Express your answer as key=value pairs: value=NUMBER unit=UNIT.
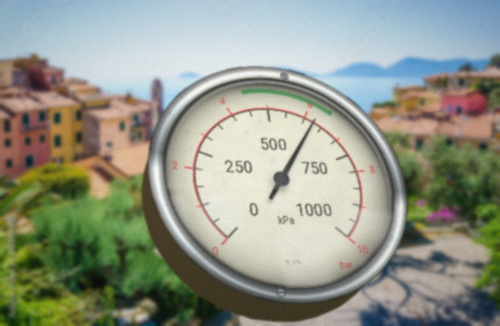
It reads value=625 unit=kPa
